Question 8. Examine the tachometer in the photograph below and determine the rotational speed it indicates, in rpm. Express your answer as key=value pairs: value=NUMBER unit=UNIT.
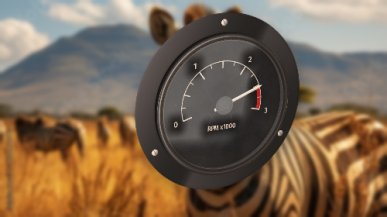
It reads value=2500 unit=rpm
